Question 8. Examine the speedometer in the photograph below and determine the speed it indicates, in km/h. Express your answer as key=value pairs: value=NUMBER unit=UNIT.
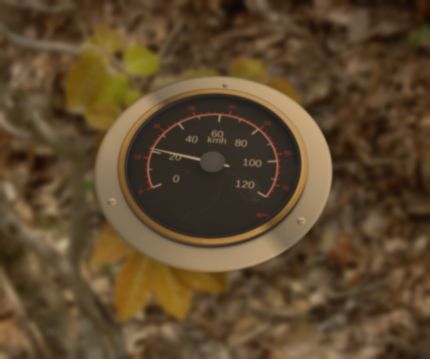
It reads value=20 unit=km/h
